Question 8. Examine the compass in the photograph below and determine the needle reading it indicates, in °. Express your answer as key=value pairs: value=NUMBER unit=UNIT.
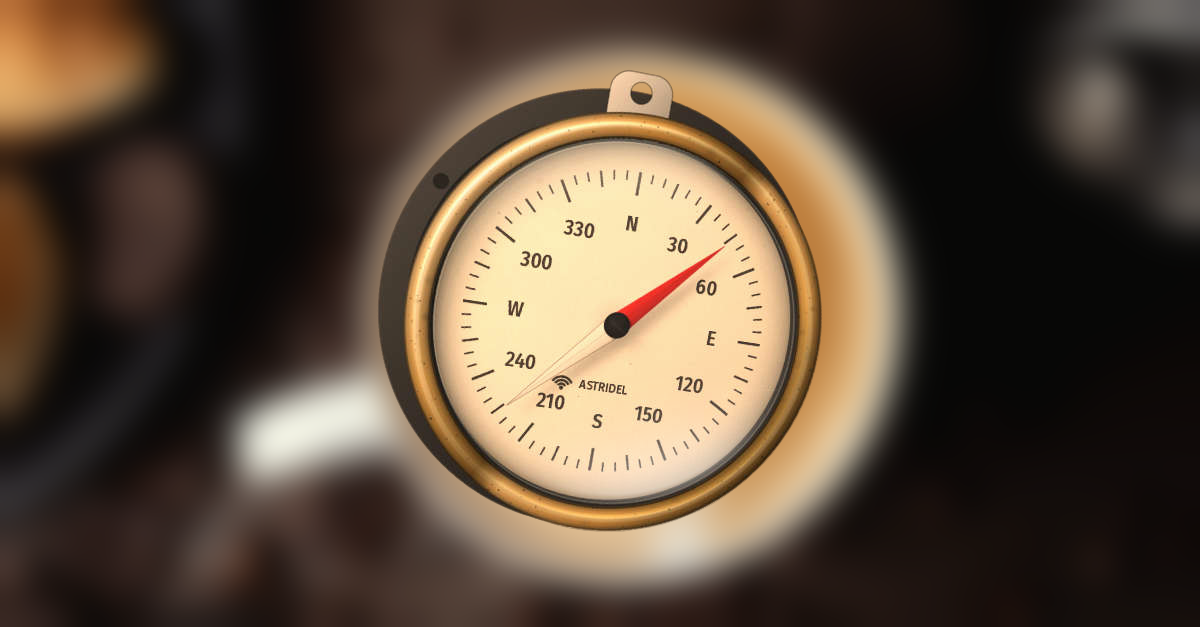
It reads value=45 unit=°
